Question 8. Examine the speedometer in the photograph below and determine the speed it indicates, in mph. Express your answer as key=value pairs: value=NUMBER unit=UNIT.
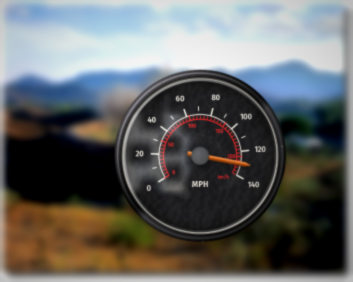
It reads value=130 unit=mph
